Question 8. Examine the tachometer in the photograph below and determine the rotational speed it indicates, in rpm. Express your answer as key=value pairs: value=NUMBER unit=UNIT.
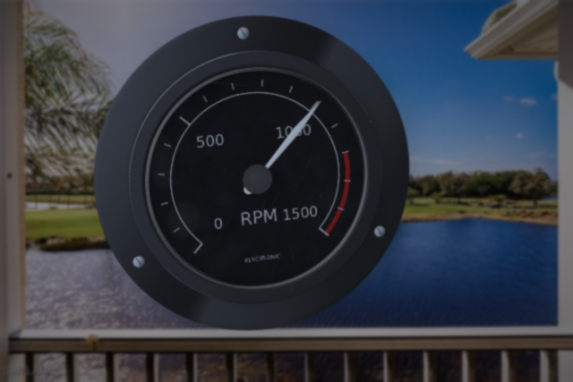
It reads value=1000 unit=rpm
